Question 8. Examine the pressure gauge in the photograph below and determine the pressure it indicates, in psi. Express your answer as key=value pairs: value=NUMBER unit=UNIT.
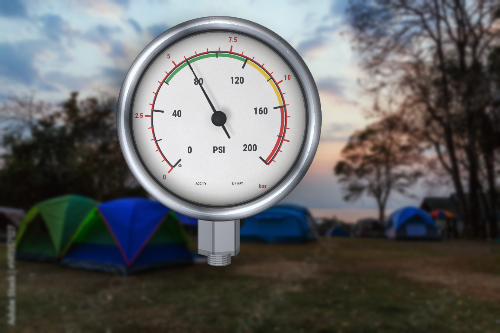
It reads value=80 unit=psi
